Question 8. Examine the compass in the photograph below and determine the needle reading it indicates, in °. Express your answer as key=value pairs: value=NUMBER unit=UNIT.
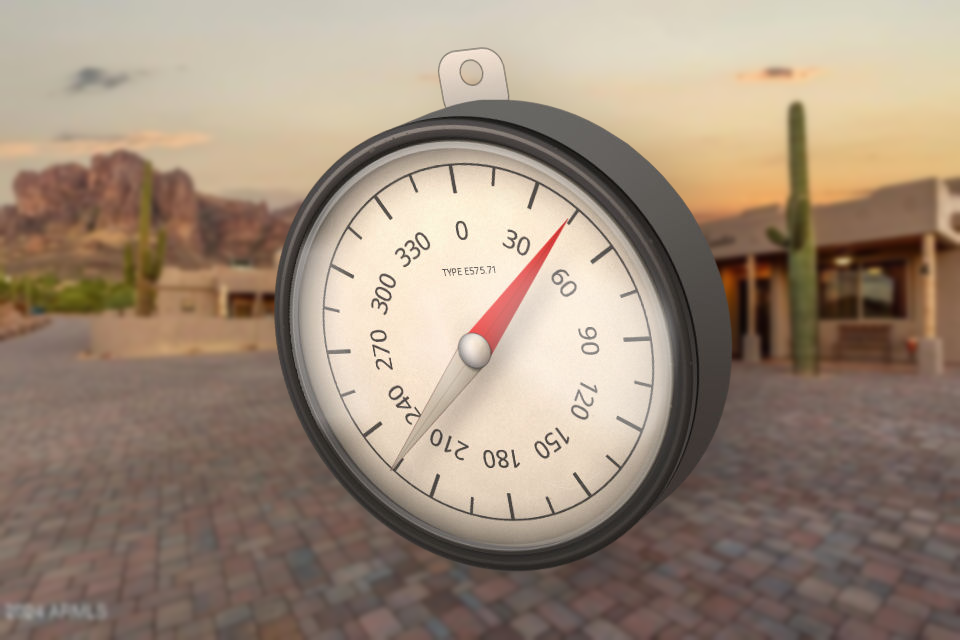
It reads value=45 unit=°
